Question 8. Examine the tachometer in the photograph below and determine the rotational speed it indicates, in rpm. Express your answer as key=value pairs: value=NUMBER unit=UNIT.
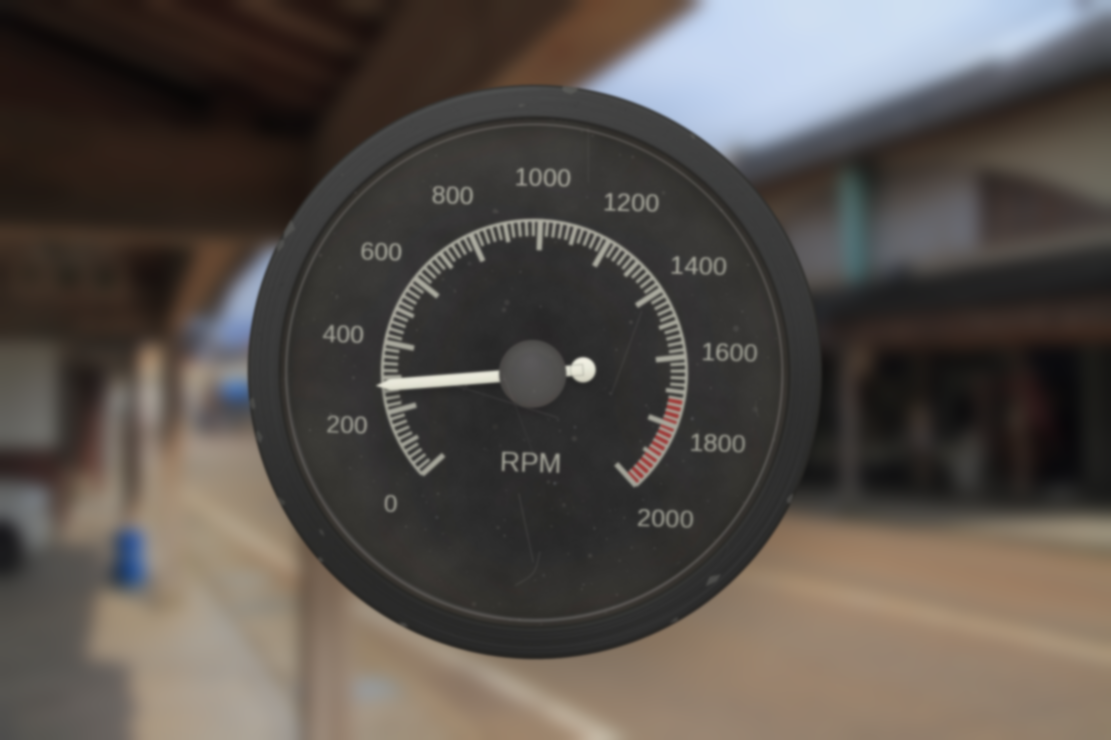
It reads value=280 unit=rpm
